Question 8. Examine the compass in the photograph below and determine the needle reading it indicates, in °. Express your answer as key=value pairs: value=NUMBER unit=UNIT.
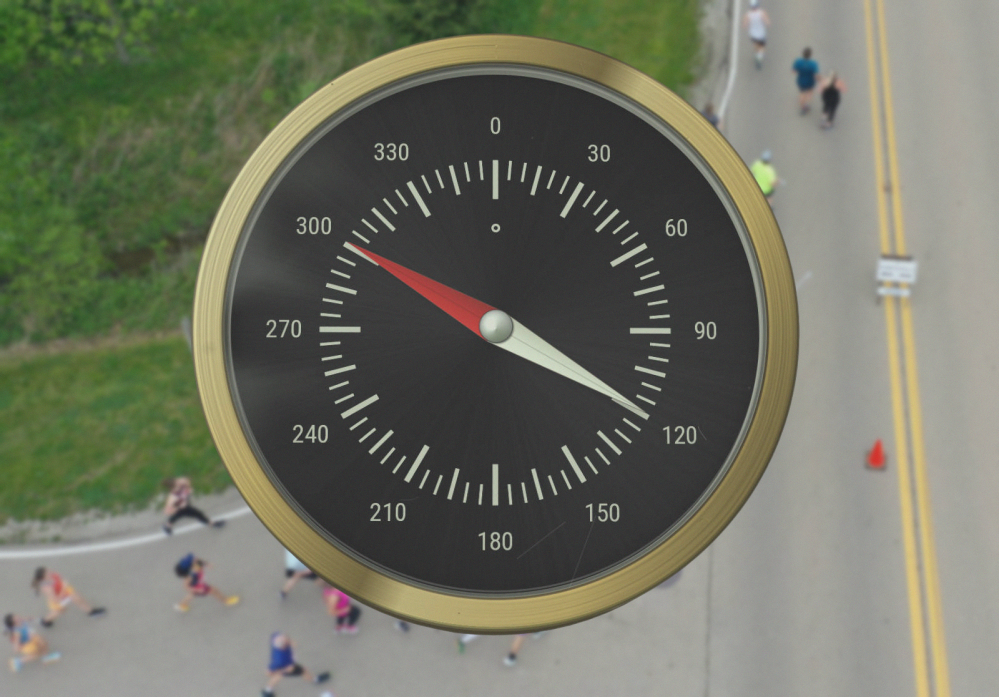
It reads value=300 unit=°
